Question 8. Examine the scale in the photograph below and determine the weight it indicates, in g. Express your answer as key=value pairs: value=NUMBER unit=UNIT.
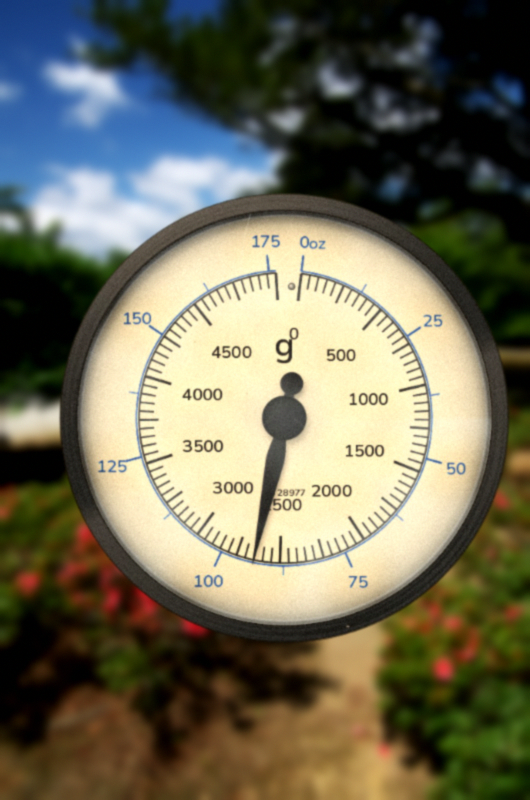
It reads value=2650 unit=g
